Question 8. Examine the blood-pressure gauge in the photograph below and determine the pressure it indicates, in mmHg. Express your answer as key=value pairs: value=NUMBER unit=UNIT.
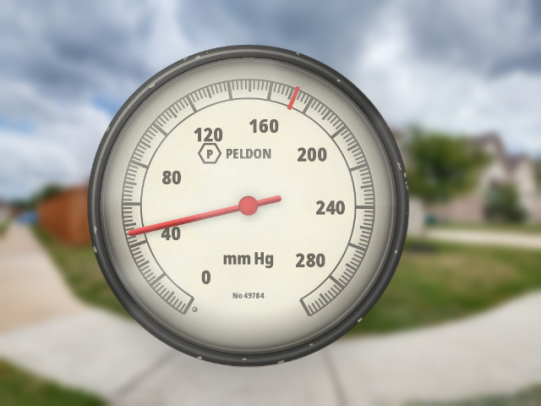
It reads value=46 unit=mmHg
